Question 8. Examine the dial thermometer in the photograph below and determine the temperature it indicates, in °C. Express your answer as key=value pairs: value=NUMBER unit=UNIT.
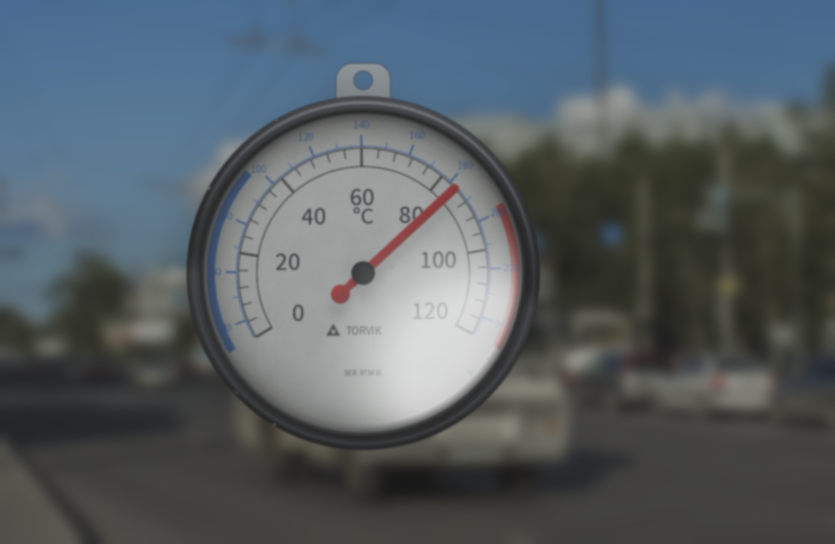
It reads value=84 unit=°C
